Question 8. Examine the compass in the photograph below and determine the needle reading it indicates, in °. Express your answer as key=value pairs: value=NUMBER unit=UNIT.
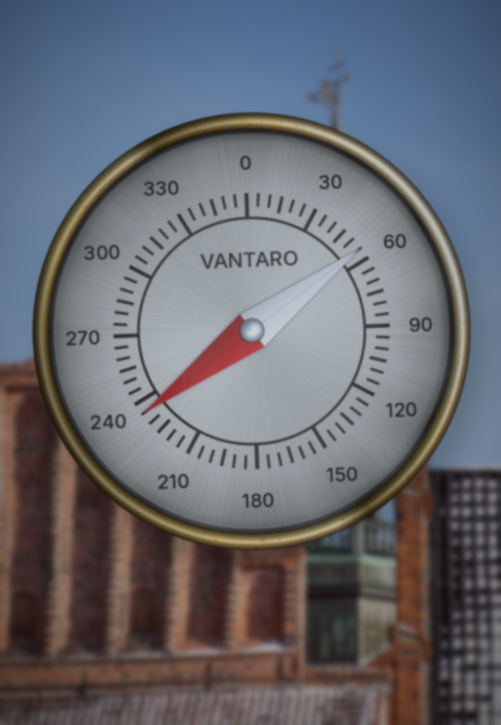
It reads value=235 unit=°
